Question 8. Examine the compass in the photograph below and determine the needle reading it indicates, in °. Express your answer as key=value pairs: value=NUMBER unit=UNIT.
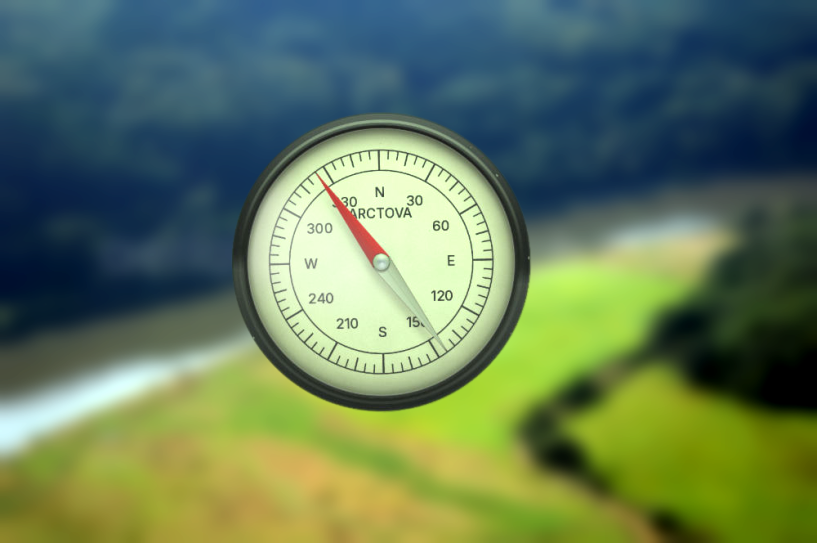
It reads value=325 unit=°
